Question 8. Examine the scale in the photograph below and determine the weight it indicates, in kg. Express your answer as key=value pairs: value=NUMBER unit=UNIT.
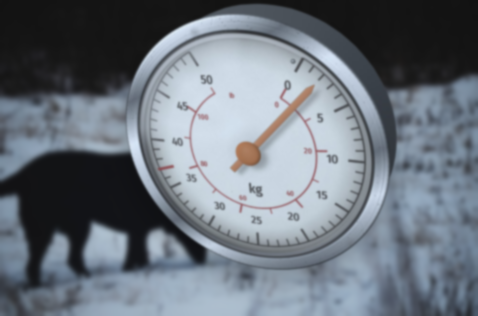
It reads value=2 unit=kg
